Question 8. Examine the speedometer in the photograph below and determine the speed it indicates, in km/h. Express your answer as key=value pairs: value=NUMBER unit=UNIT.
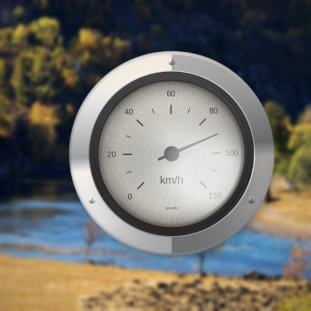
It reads value=90 unit=km/h
